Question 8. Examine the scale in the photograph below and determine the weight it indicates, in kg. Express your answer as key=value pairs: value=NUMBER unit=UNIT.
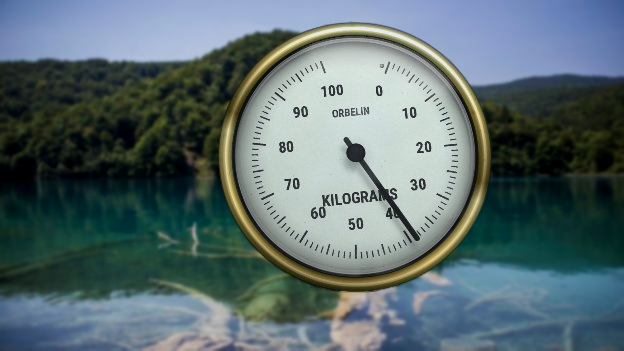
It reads value=39 unit=kg
